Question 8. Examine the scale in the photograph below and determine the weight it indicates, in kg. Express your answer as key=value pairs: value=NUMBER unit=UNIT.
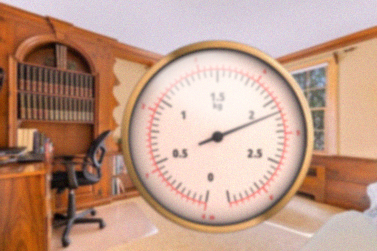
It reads value=2.1 unit=kg
